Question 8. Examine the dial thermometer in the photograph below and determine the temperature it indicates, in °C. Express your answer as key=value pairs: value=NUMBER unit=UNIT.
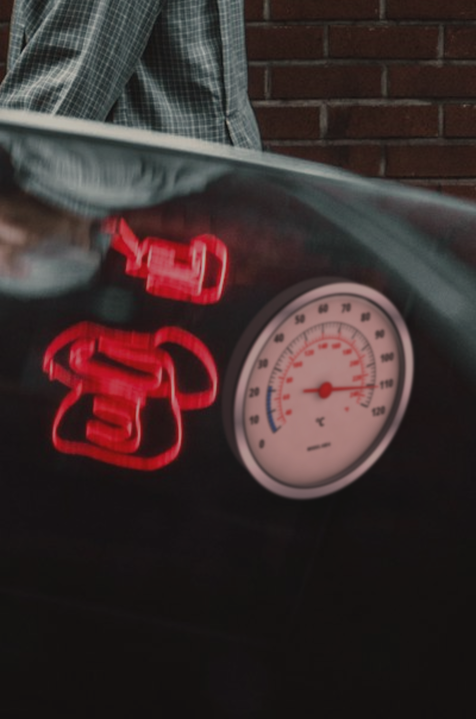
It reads value=110 unit=°C
